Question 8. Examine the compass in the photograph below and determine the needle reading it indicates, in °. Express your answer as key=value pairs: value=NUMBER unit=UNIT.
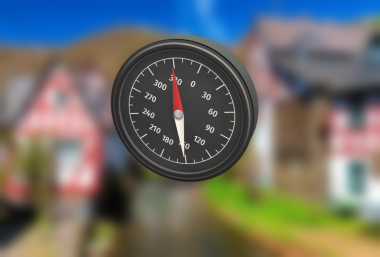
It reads value=330 unit=°
